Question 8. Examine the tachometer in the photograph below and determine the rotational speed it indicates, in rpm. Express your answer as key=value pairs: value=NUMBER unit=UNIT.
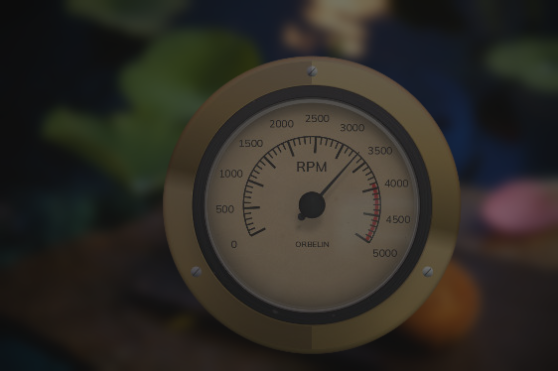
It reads value=3300 unit=rpm
